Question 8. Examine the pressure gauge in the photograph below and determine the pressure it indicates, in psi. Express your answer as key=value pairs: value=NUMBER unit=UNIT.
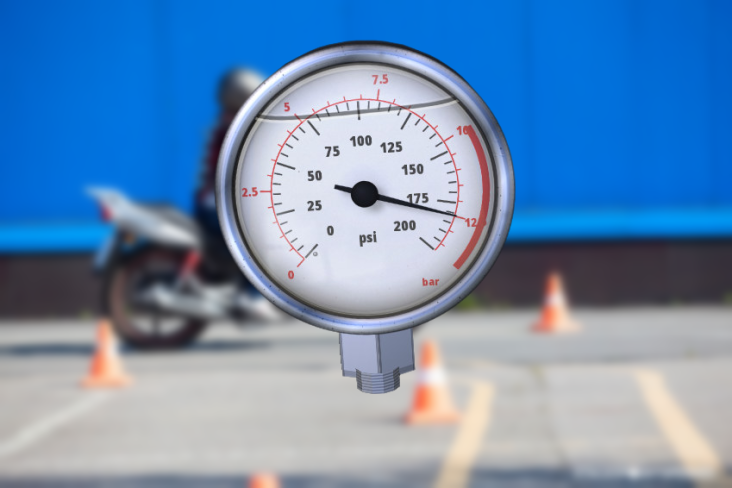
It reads value=180 unit=psi
